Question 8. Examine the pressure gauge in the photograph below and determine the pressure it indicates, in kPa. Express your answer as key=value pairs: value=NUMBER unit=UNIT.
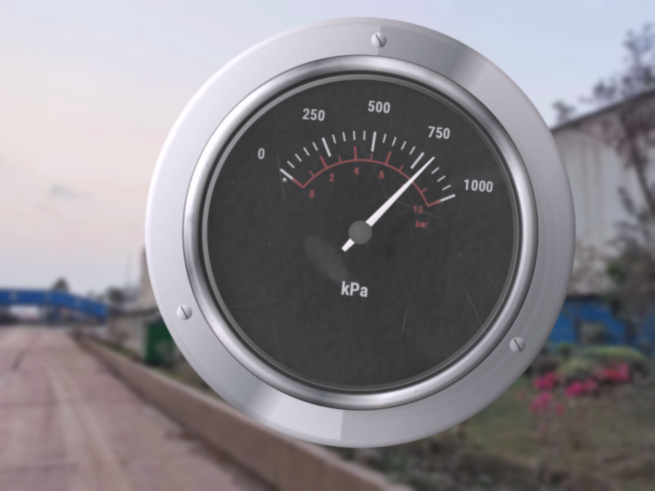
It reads value=800 unit=kPa
